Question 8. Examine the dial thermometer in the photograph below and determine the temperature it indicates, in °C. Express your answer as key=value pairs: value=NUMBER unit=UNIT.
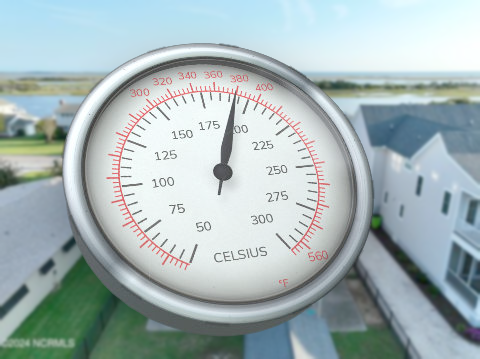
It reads value=192.5 unit=°C
